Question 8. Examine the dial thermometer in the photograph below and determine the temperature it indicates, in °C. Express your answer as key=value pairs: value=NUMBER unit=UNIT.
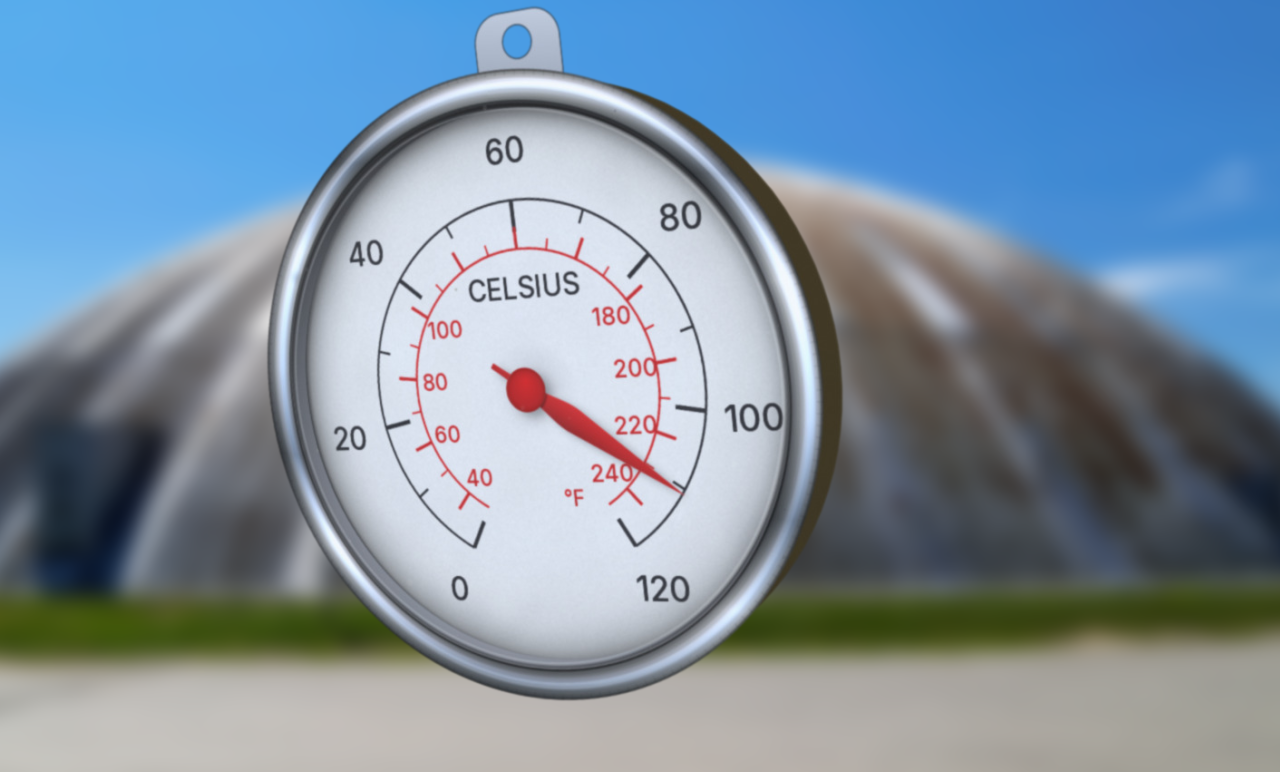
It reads value=110 unit=°C
